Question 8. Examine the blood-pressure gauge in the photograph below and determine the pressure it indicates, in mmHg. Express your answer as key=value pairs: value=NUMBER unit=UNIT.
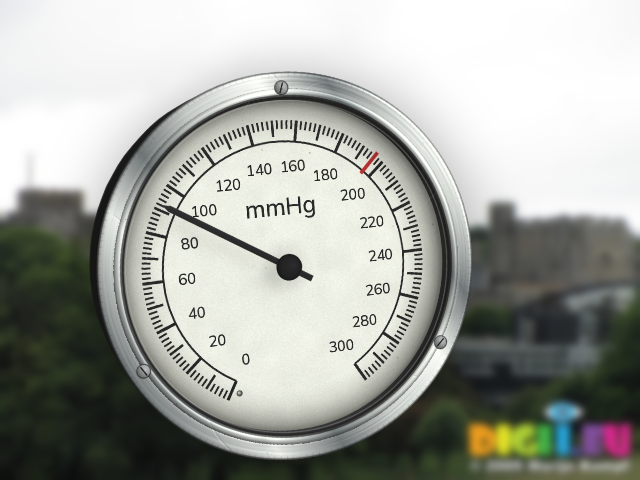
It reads value=92 unit=mmHg
